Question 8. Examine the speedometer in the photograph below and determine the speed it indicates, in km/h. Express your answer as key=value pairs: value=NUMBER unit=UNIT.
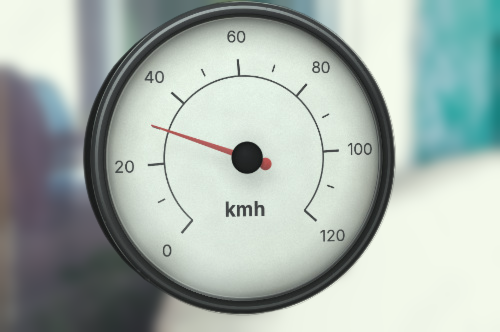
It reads value=30 unit=km/h
